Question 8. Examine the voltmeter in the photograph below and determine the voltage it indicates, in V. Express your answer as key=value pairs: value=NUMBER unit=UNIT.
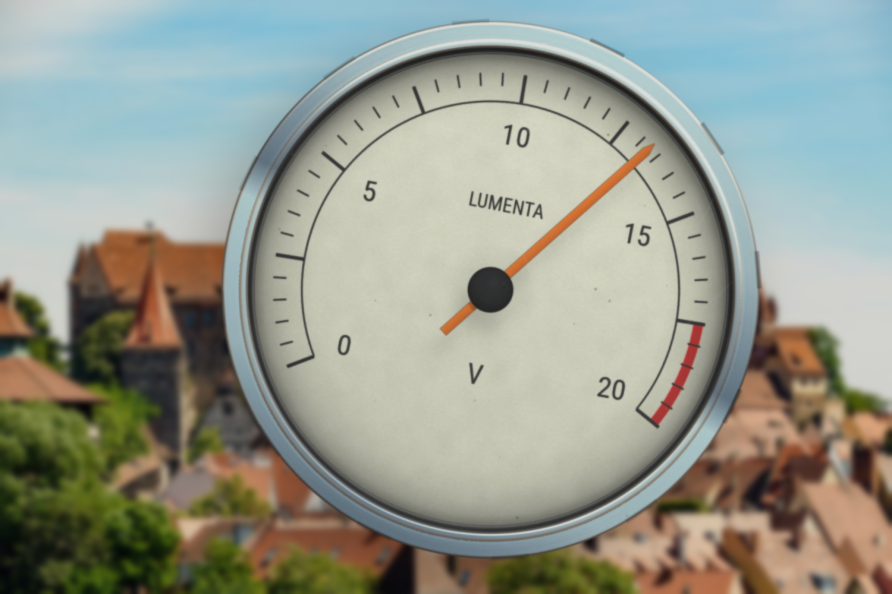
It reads value=13.25 unit=V
